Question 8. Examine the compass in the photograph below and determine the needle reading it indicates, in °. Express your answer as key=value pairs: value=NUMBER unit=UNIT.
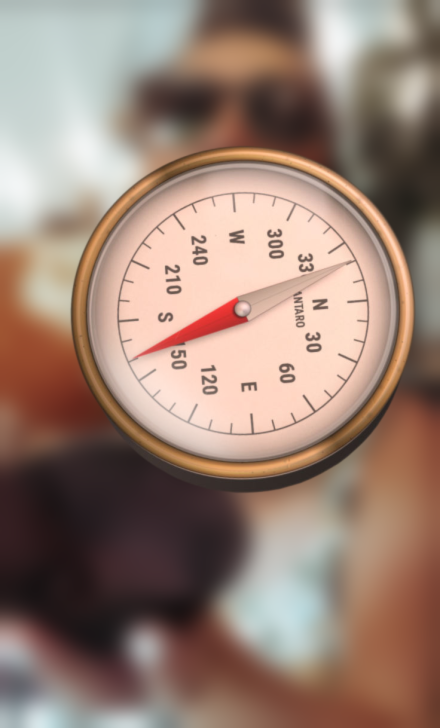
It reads value=160 unit=°
